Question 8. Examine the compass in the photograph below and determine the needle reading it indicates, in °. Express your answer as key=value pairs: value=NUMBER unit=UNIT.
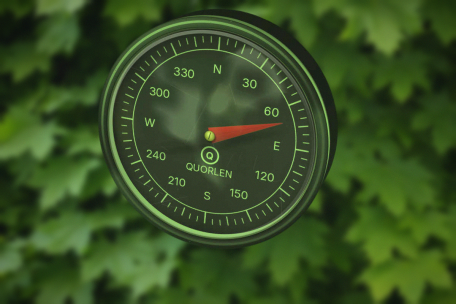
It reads value=70 unit=°
